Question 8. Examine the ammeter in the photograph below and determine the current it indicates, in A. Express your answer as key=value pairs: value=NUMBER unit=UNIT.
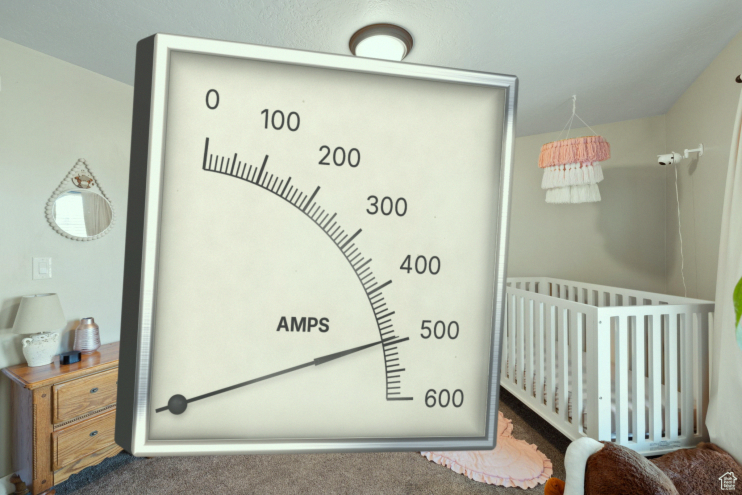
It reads value=490 unit=A
